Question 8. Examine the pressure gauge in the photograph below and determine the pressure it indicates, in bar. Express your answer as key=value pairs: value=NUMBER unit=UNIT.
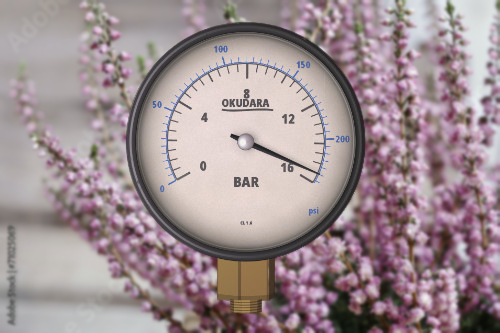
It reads value=15.5 unit=bar
